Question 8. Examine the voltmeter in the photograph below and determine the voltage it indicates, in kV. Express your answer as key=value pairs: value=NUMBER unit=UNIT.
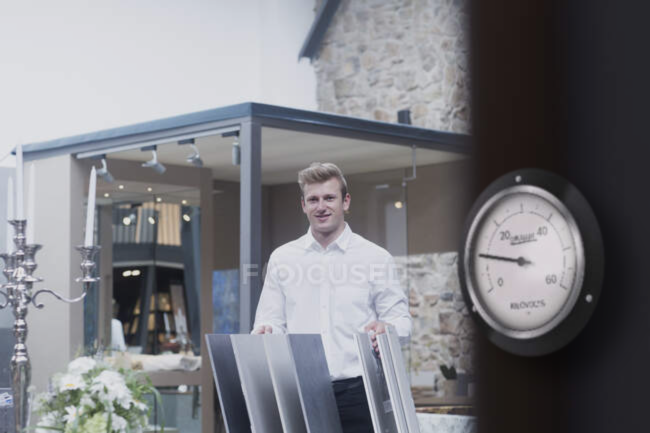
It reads value=10 unit=kV
